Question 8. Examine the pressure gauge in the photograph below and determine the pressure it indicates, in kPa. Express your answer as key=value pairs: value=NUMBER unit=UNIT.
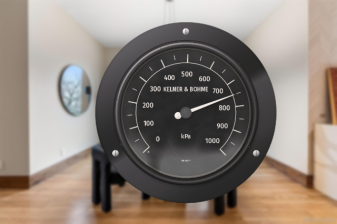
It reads value=750 unit=kPa
